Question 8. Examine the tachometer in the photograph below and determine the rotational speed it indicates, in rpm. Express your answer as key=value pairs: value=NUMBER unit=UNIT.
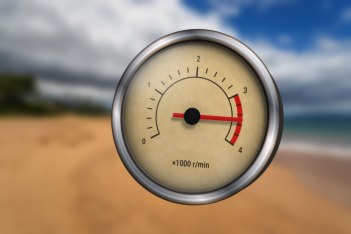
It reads value=3500 unit=rpm
